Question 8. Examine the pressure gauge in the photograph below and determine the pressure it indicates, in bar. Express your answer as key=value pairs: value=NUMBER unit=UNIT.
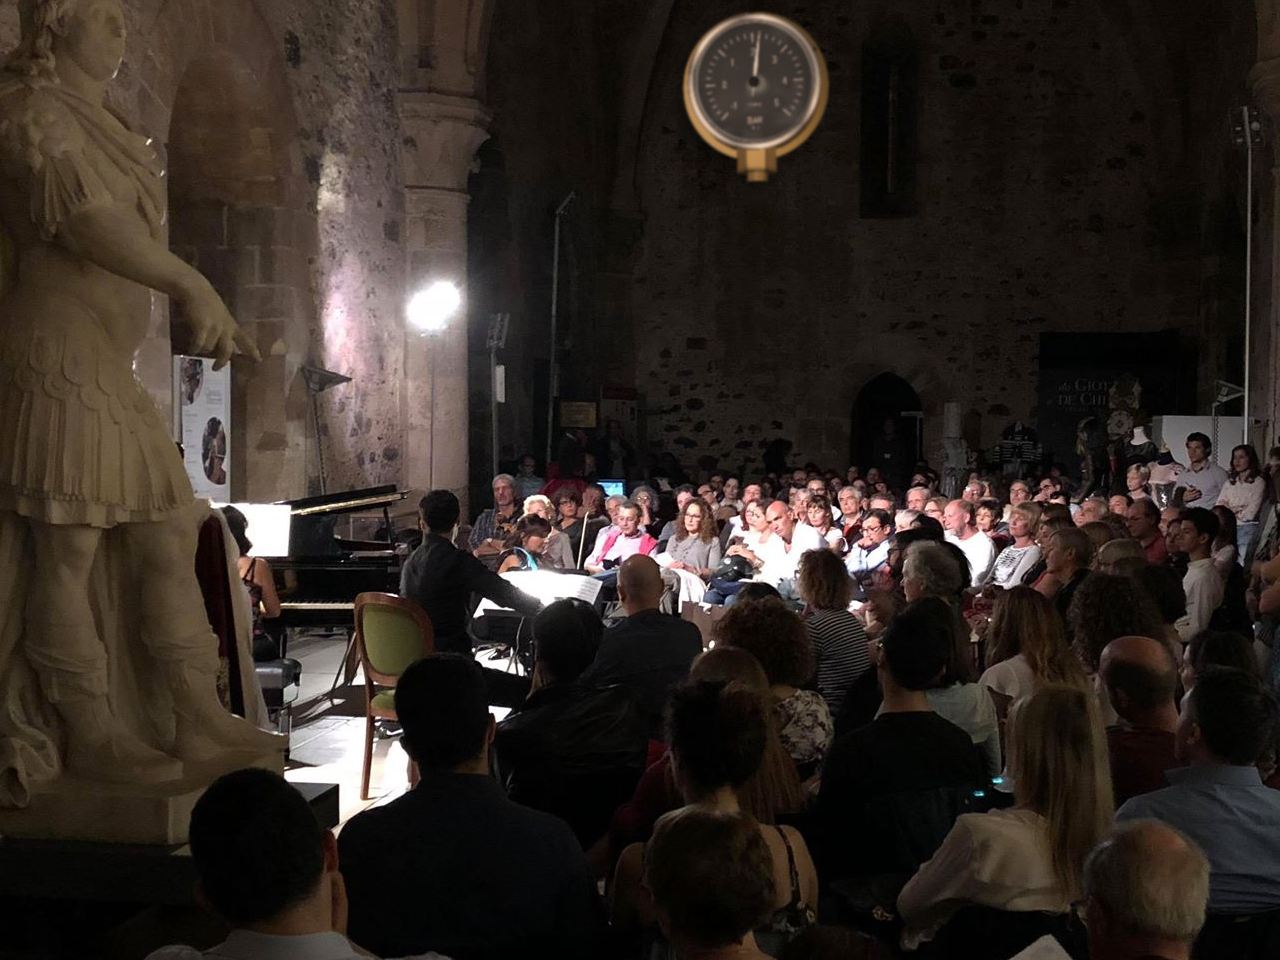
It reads value=2.2 unit=bar
